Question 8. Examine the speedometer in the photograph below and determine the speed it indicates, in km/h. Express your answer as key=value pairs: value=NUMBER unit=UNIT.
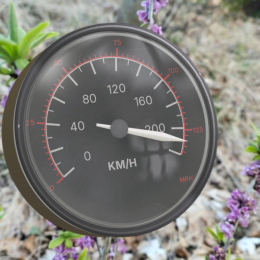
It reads value=210 unit=km/h
